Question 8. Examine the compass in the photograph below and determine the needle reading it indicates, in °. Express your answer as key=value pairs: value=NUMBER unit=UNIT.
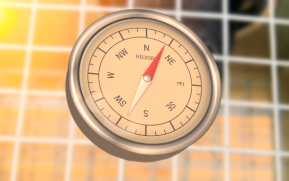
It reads value=25 unit=°
